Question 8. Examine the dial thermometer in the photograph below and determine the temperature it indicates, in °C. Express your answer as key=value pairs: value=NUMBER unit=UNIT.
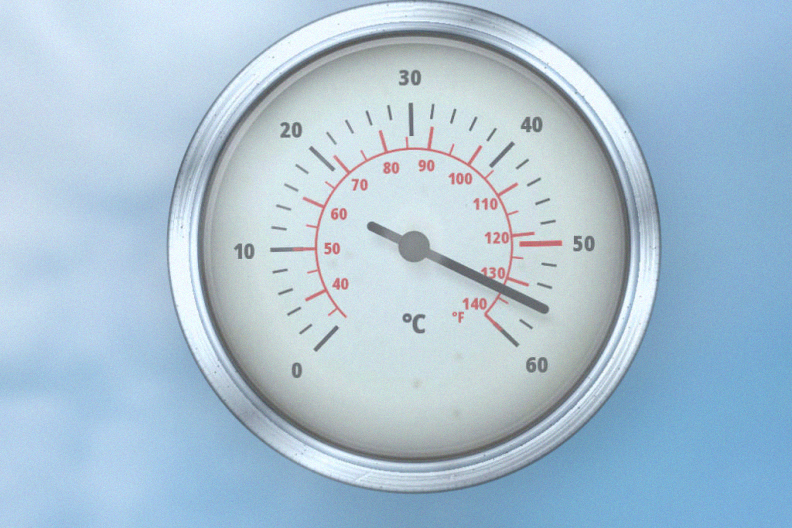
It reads value=56 unit=°C
